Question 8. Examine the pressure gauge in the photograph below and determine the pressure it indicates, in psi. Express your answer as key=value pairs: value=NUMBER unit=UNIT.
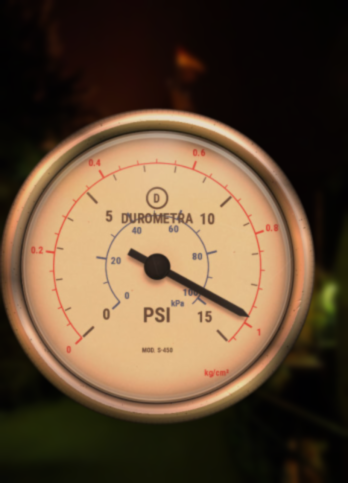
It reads value=14 unit=psi
